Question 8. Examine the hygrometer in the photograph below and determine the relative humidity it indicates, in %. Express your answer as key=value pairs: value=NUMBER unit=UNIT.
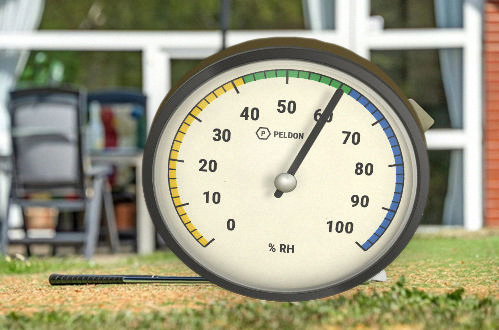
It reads value=60 unit=%
